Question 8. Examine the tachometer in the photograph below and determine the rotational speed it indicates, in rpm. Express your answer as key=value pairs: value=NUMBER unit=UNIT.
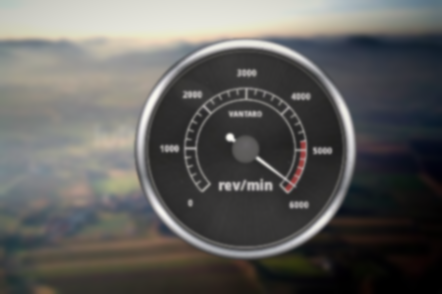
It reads value=5800 unit=rpm
